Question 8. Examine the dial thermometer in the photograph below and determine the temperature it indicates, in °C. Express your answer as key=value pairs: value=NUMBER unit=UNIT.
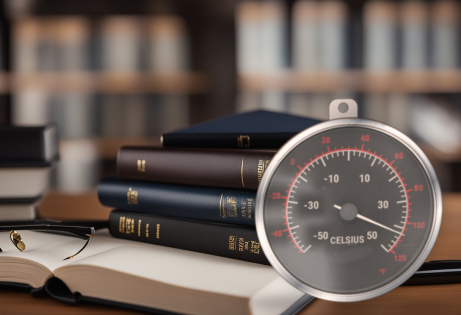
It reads value=42 unit=°C
